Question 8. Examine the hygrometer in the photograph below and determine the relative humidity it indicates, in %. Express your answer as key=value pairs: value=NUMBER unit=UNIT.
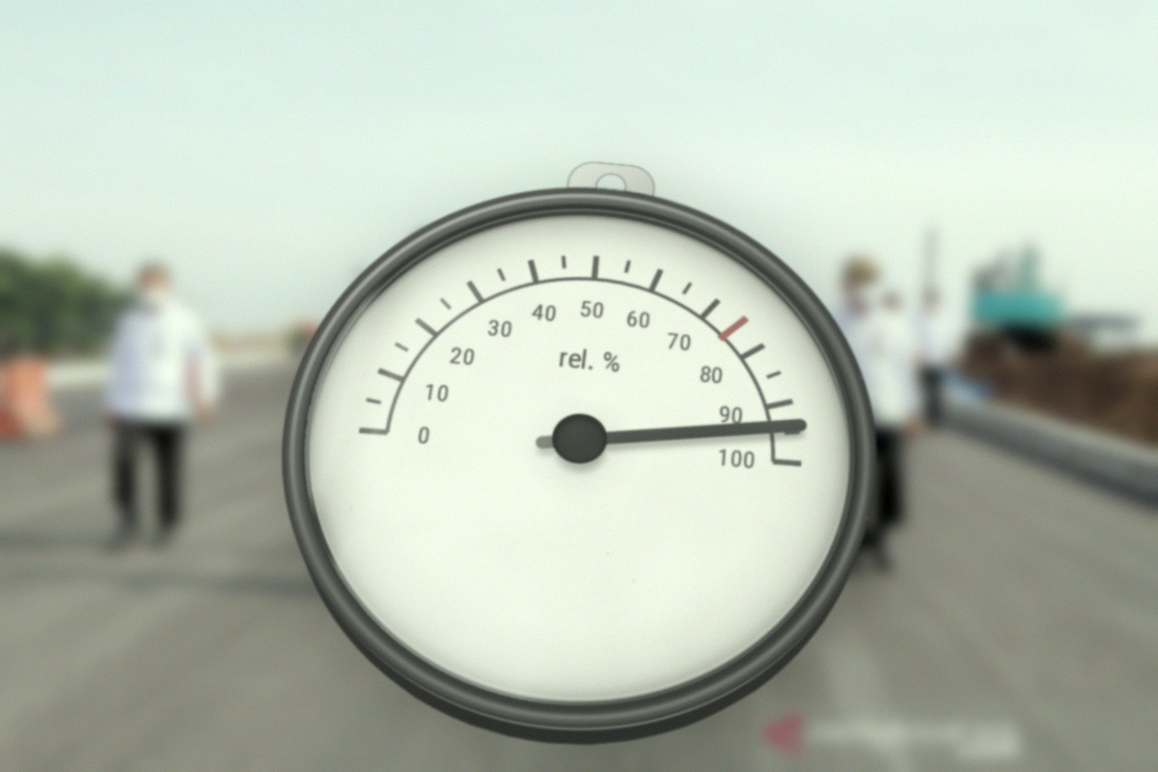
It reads value=95 unit=%
